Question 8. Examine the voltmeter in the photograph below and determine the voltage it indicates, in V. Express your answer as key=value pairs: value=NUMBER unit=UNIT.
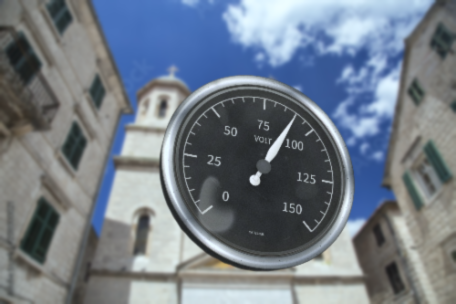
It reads value=90 unit=V
